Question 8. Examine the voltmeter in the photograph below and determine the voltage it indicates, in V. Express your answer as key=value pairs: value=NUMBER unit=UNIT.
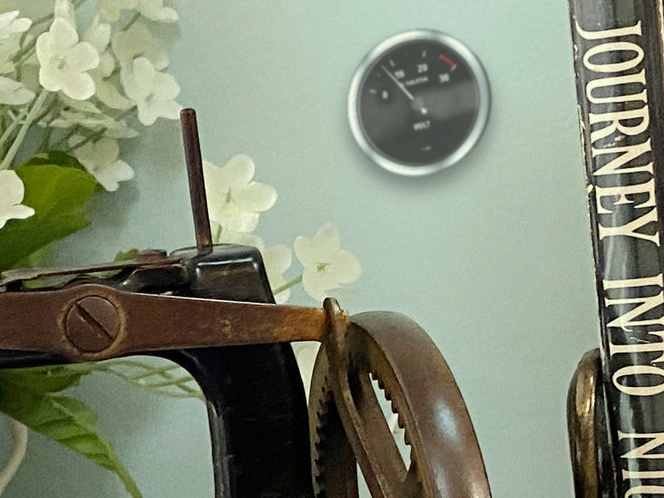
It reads value=7.5 unit=V
